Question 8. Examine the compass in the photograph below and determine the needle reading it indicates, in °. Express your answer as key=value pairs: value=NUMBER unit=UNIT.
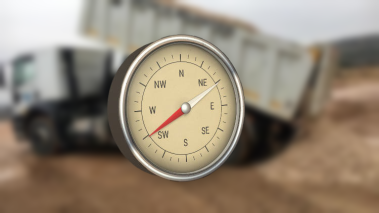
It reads value=240 unit=°
